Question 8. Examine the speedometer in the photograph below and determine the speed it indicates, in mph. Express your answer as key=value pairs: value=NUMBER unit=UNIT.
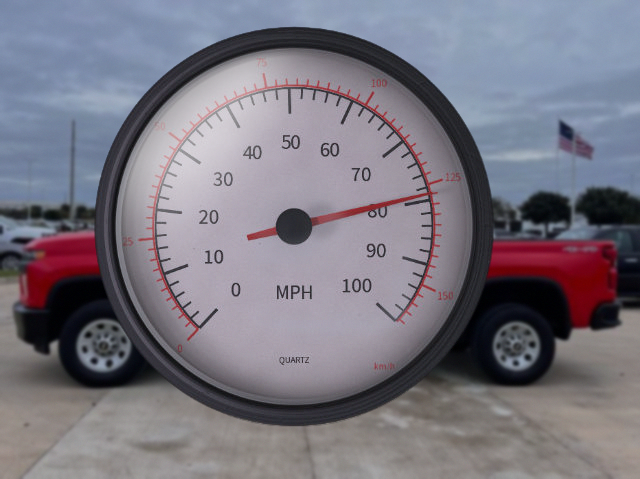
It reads value=79 unit=mph
